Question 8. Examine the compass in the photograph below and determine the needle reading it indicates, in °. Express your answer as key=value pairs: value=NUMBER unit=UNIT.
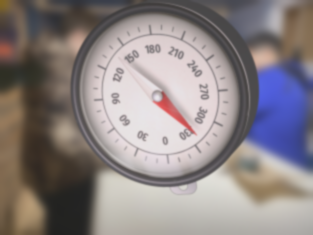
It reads value=320 unit=°
